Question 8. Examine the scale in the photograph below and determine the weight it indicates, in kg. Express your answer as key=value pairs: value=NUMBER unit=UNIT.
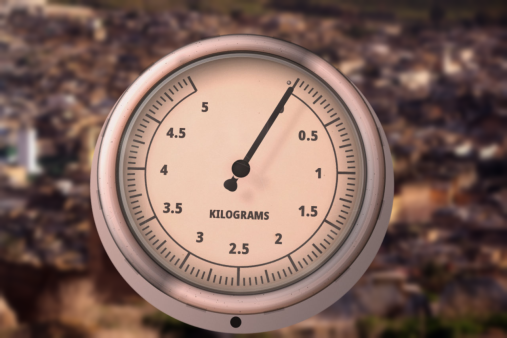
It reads value=0 unit=kg
